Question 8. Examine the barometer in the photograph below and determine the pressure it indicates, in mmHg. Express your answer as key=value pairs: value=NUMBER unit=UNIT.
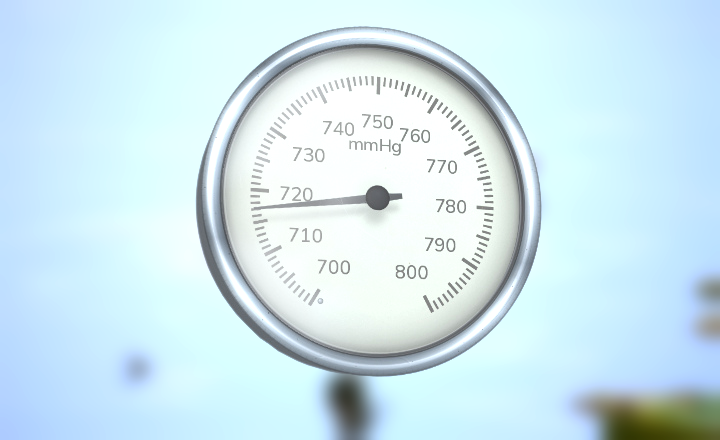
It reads value=717 unit=mmHg
